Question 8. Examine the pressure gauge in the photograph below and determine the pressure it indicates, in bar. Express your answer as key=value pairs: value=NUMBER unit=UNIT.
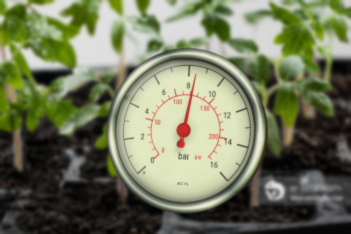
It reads value=8.5 unit=bar
